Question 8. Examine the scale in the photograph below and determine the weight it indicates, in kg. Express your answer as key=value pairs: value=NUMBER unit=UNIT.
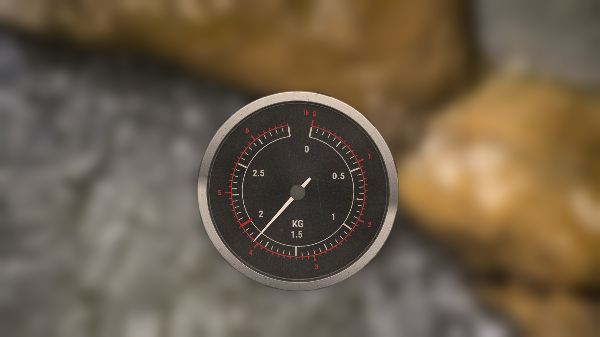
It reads value=1.85 unit=kg
